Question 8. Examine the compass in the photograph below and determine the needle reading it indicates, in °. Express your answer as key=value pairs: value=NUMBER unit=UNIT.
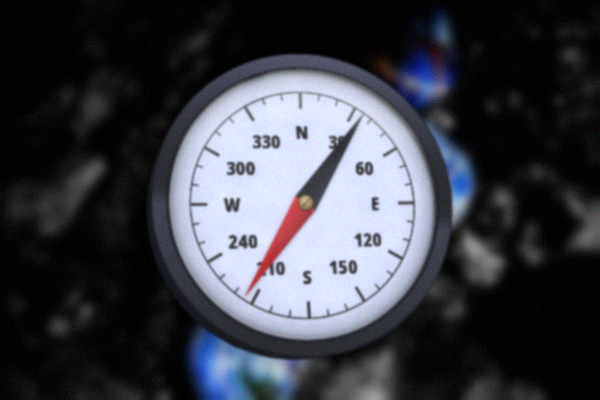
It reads value=215 unit=°
